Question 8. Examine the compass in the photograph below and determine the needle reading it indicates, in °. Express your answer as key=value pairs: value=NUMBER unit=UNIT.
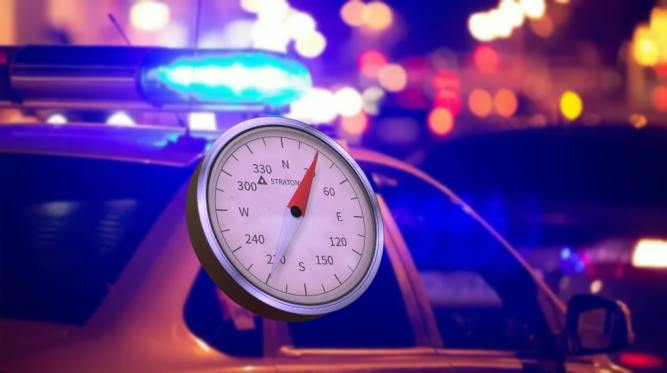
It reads value=30 unit=°
